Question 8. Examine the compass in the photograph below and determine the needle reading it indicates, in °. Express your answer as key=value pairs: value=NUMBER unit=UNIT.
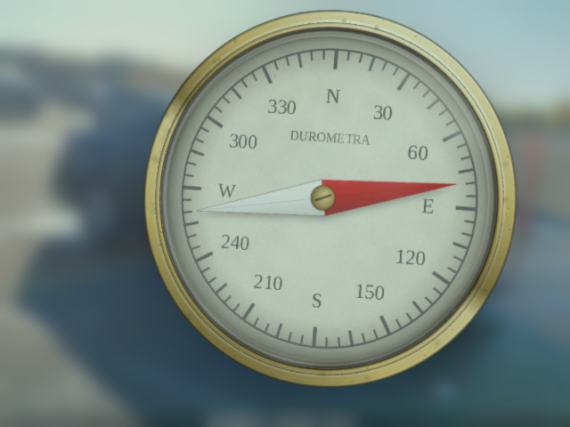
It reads value=80 unit=°
